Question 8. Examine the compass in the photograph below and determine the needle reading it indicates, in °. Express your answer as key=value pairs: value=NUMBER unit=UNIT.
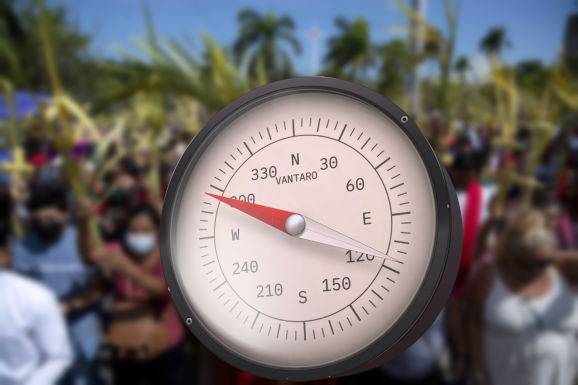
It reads value=295 unit=°
